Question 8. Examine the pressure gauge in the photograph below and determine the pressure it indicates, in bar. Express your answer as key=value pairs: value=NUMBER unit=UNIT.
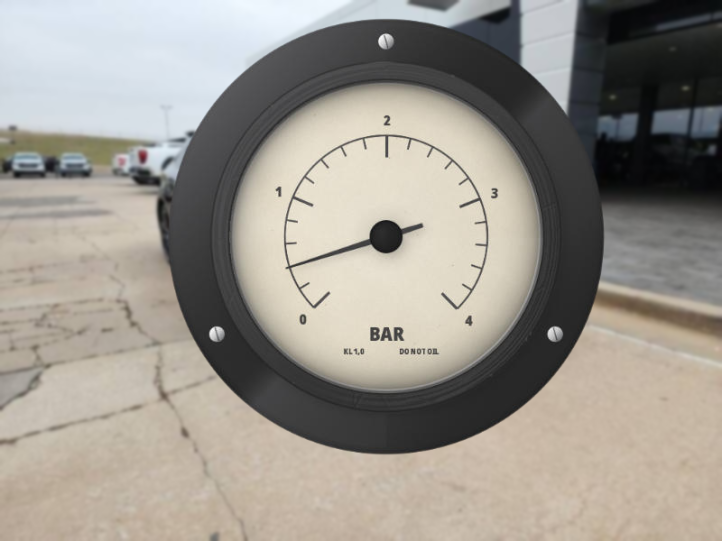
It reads value=0.4 unit=bar
